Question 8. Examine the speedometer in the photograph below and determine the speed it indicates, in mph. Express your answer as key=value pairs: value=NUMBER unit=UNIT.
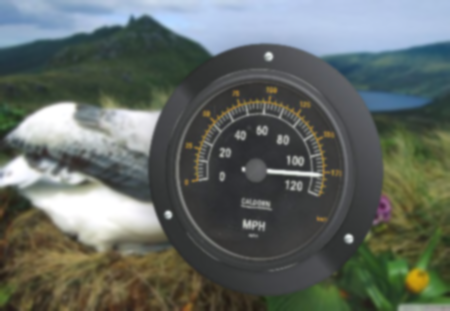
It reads value=110 unit=mph
